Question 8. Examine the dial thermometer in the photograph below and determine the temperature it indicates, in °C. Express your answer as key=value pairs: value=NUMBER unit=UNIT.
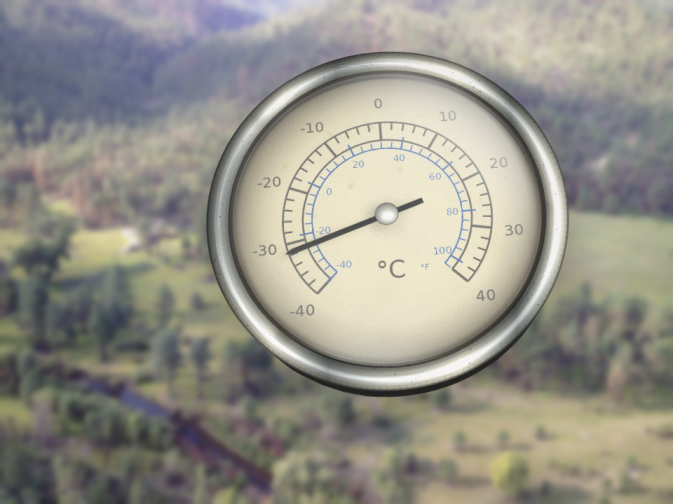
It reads value=-32 unit=°C
